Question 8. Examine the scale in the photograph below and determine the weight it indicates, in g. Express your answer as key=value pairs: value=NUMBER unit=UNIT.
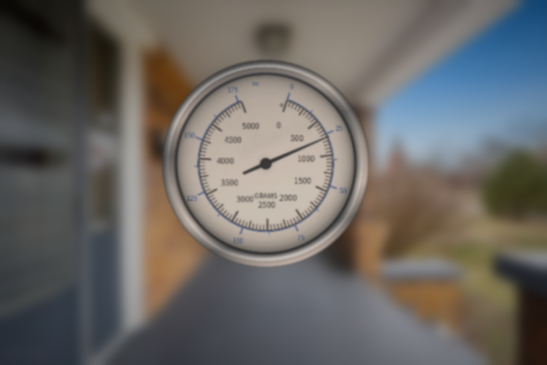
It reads value=750 unit=g
